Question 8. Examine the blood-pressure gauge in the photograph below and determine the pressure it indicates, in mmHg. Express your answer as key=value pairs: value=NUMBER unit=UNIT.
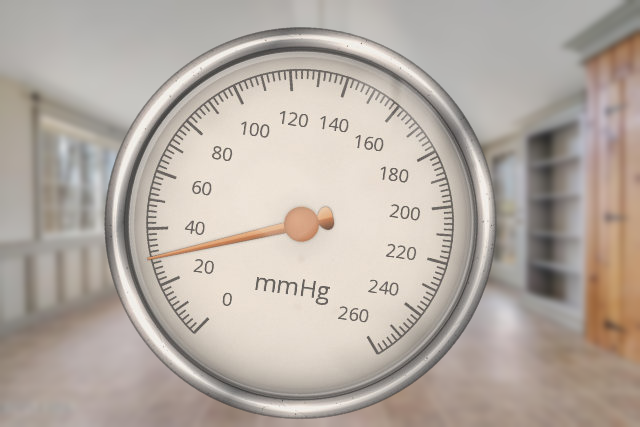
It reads value=30 unit=mmHg
